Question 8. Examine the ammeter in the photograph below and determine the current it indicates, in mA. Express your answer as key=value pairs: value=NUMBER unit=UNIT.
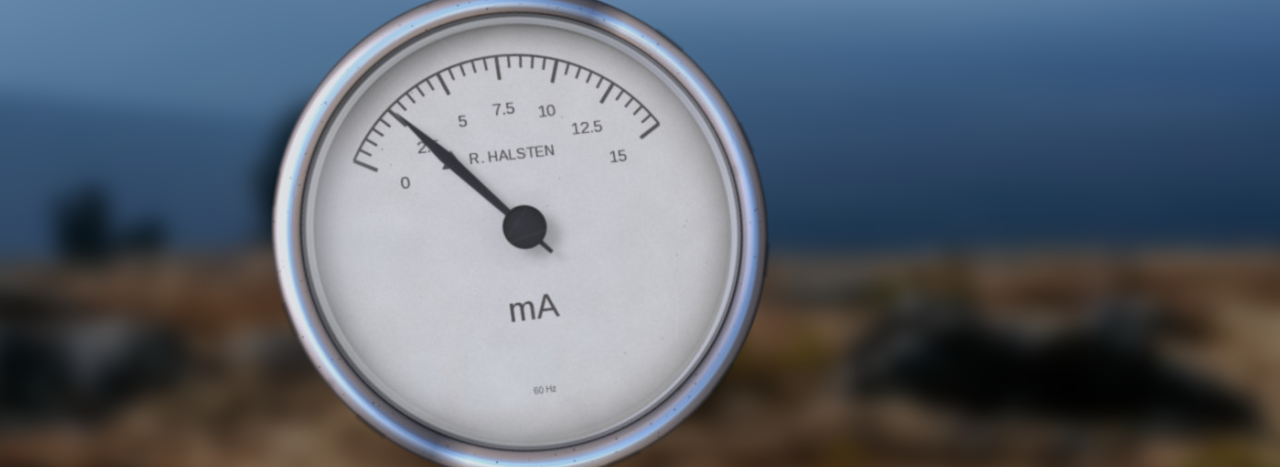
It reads value=2.5 unit=mA
